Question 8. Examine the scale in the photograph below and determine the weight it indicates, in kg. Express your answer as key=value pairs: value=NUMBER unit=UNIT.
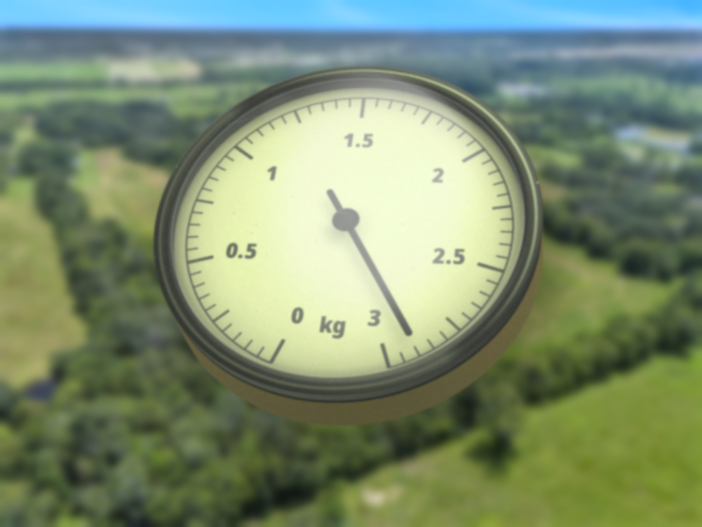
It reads value=2.9 unit=kg
